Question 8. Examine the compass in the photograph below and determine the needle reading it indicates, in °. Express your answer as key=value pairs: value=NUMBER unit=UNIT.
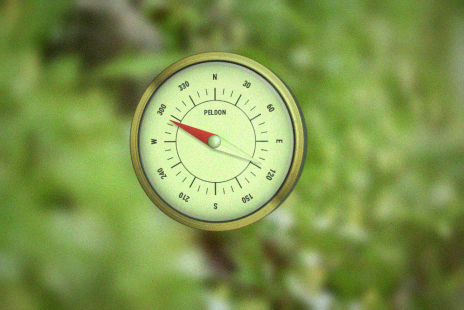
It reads value=295 unit=°
